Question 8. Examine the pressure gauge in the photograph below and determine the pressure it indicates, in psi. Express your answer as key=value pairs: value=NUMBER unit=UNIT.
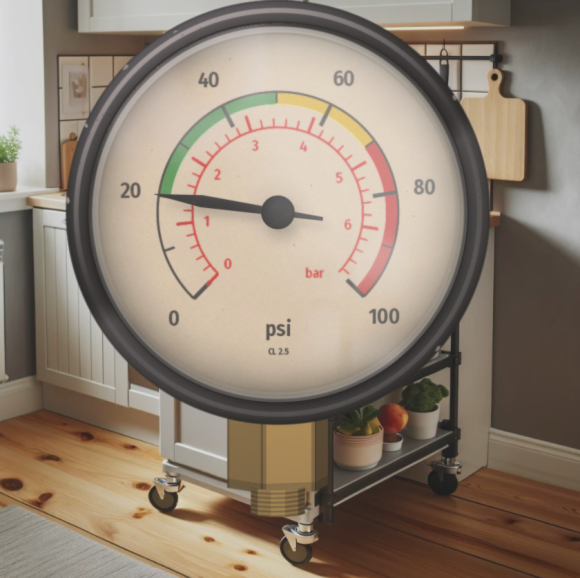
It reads value=20 unit=psi
